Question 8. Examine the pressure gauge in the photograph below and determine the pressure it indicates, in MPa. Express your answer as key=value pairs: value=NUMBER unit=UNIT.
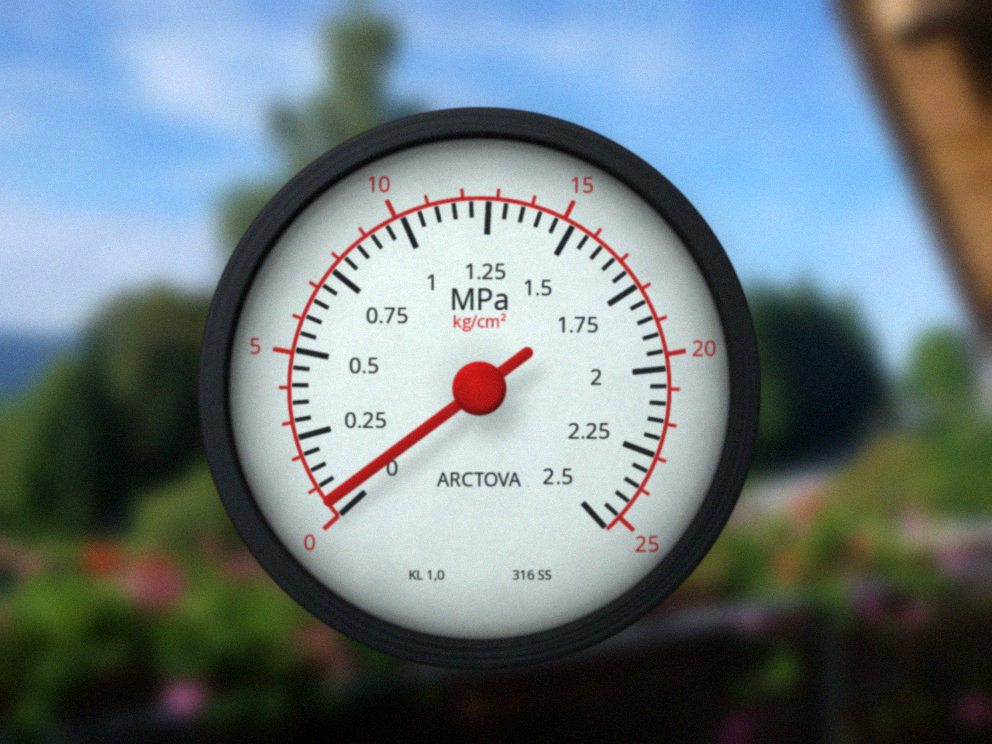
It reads value=0.05 unit=MPa
